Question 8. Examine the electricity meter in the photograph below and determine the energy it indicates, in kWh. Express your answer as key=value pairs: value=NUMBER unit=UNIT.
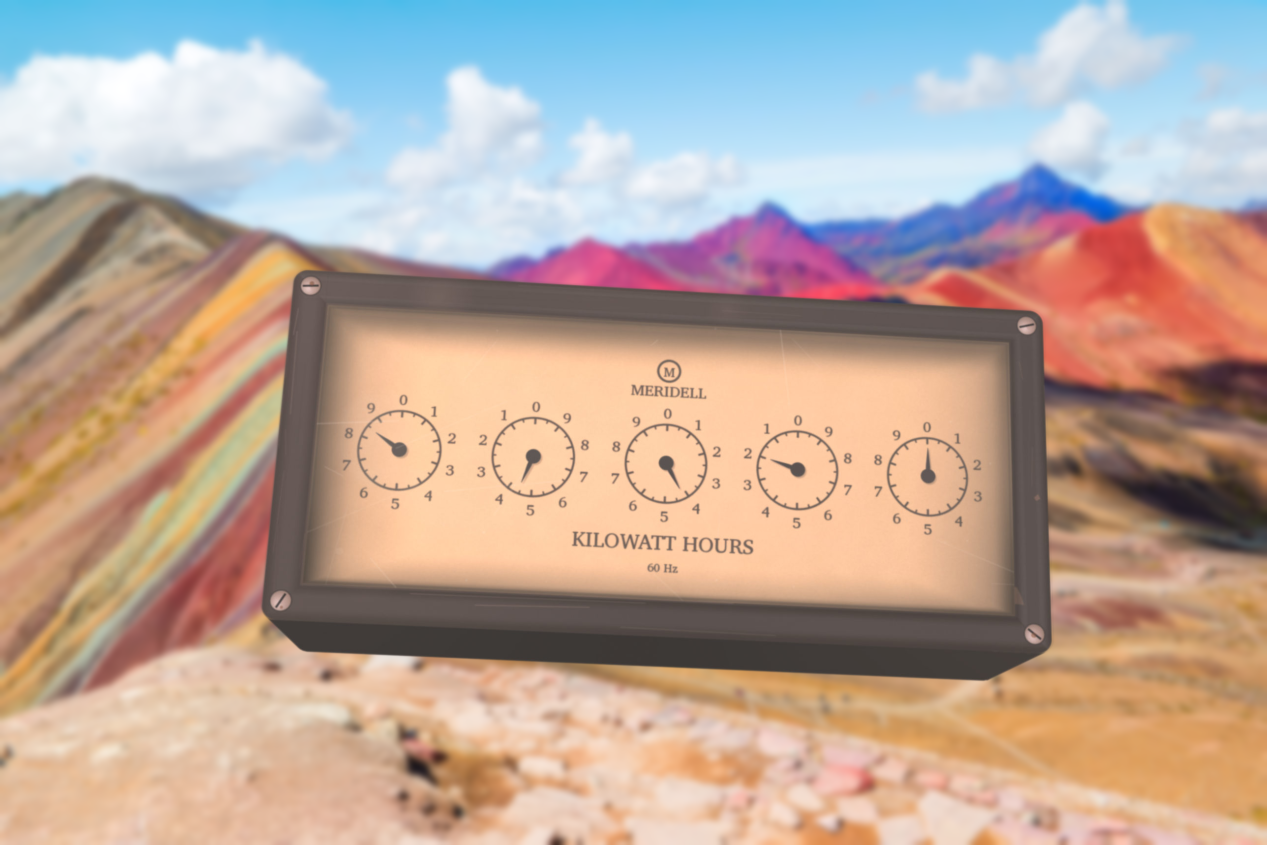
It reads value=84420 unit=kWh
